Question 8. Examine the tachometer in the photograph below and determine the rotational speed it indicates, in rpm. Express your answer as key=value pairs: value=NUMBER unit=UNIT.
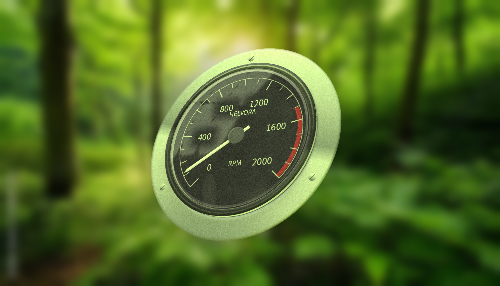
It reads value=100 unit=rpm
